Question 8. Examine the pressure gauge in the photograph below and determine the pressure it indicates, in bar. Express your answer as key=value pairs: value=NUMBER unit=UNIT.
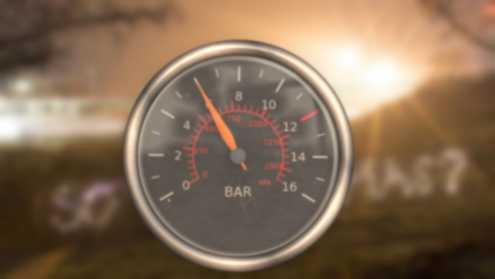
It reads value=6 unit=bar
